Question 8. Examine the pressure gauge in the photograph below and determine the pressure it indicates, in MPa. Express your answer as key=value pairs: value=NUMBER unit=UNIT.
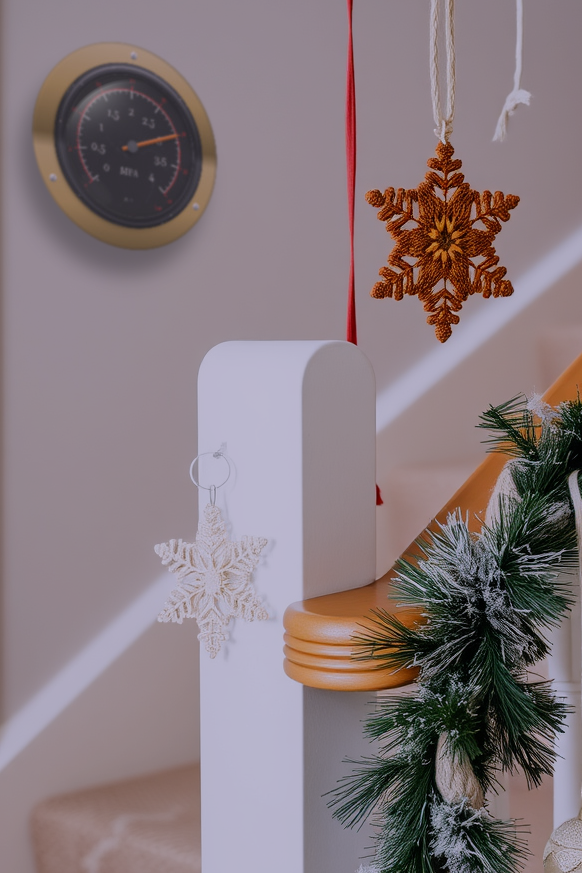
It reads value=3 unit=MPa
